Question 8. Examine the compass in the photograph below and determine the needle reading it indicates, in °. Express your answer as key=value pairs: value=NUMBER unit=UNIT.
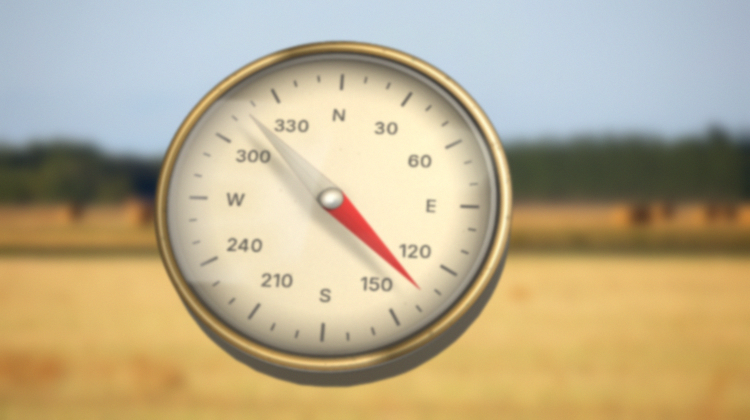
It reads value=135 unit=°
